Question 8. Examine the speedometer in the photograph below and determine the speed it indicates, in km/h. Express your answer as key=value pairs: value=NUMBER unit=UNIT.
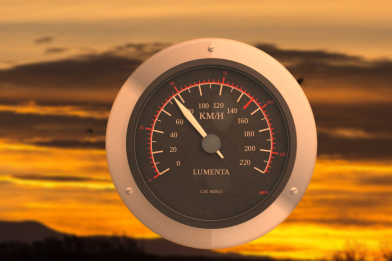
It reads value=75 unit=km/h
